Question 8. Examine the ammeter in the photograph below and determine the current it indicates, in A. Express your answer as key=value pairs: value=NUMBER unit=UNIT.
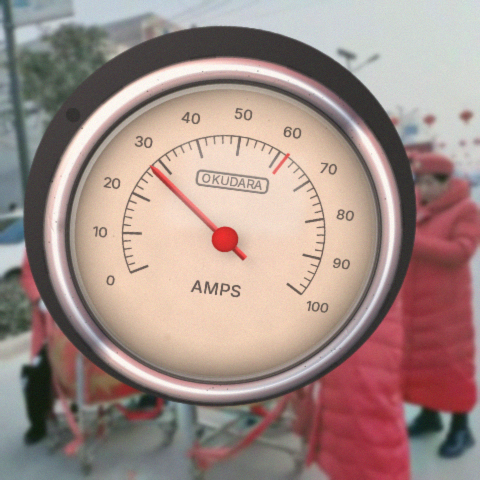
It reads value=28 unit=A
